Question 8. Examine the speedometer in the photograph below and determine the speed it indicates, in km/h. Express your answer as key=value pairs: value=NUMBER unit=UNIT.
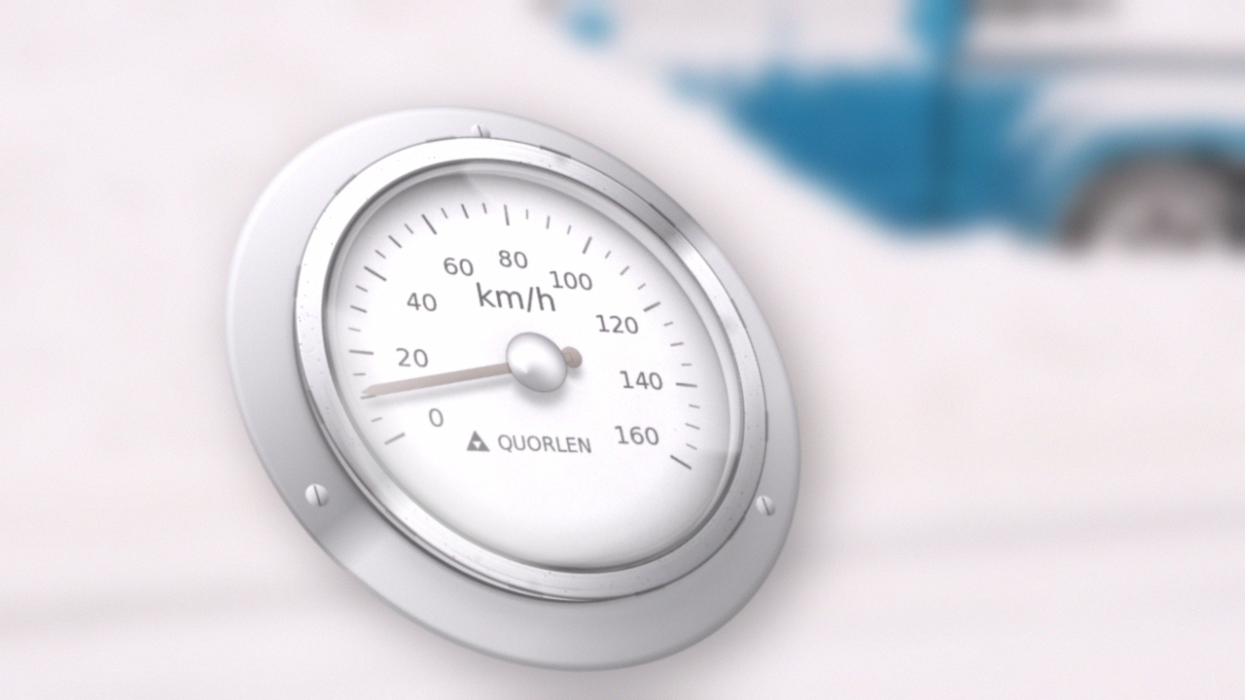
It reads value=10 unit=km/h
